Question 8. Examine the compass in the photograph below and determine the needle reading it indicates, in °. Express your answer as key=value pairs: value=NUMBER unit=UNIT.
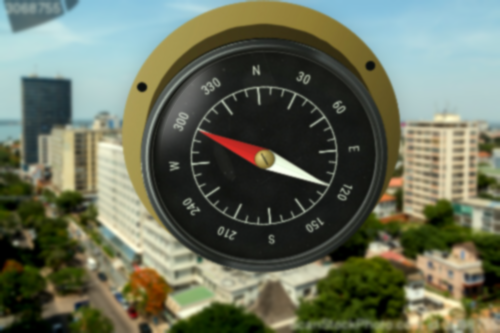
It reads value=300 unit=°
